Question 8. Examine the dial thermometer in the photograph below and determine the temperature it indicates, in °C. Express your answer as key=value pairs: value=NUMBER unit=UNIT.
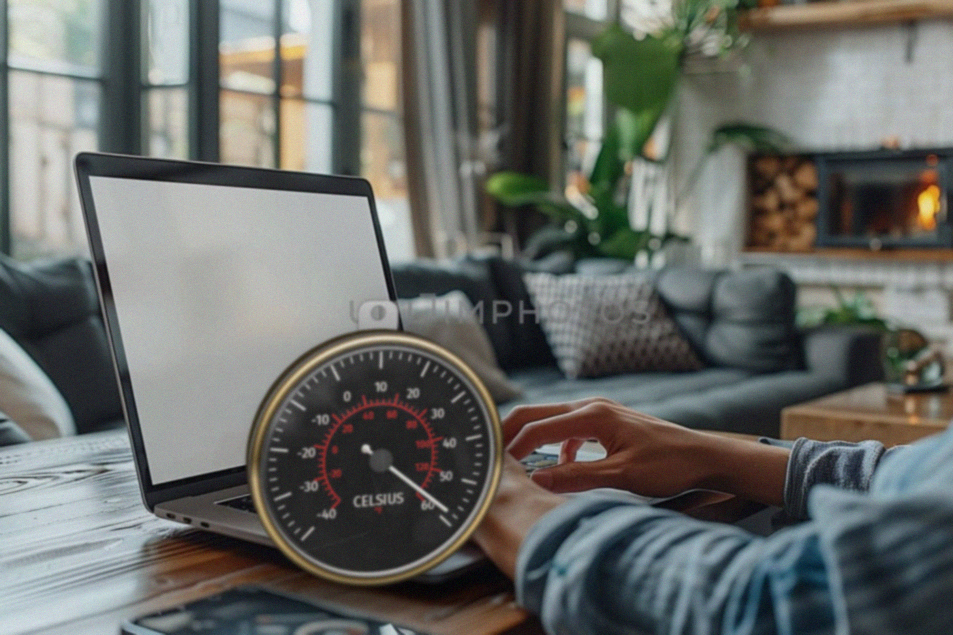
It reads value=58 unit=°C
